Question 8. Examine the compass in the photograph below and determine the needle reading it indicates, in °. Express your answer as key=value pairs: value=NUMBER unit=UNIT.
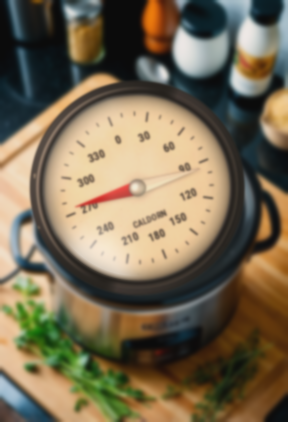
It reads value=275 unit=°
